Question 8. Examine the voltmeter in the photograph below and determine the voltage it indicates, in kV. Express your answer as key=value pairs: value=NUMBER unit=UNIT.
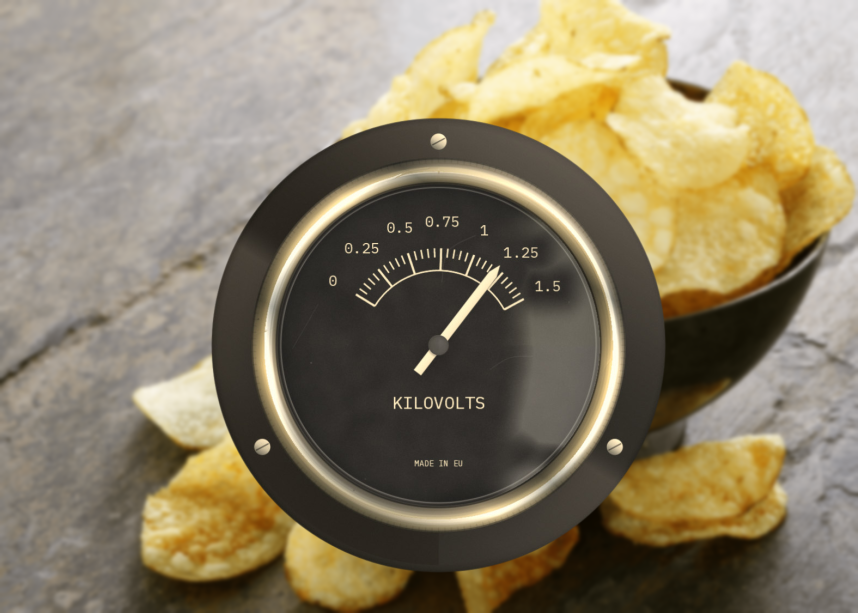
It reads value=1.2 unit=kV
